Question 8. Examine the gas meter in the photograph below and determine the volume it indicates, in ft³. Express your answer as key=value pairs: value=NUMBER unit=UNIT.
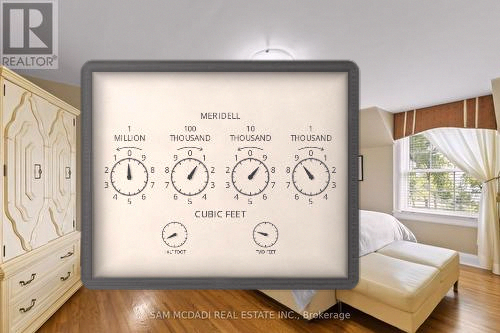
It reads value=8900 unit=ft³
